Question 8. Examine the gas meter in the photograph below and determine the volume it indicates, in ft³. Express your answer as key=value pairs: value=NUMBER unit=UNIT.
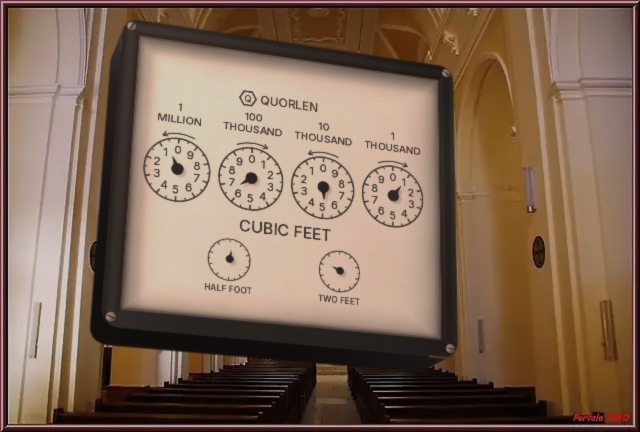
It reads value=65100 unit=ft³
